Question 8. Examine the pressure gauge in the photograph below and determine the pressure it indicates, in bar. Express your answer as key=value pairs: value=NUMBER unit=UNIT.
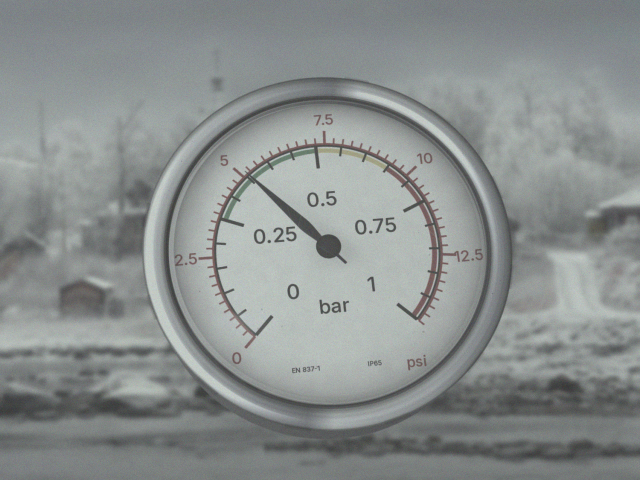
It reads value=0.35 unit=bar
